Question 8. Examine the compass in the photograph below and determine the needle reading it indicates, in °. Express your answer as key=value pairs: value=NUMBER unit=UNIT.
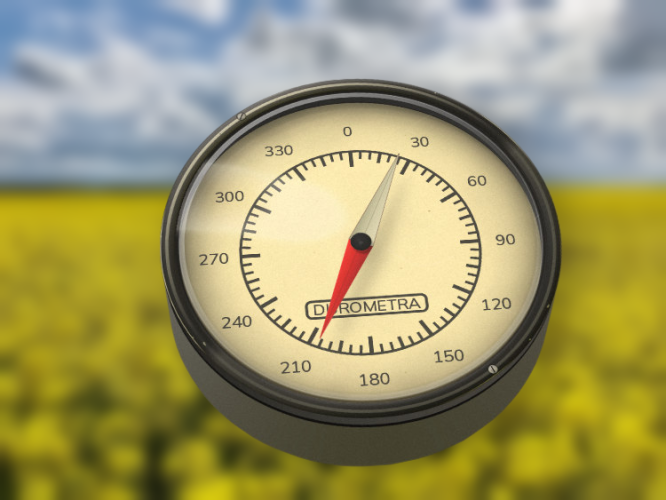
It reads value=205 unit=°
